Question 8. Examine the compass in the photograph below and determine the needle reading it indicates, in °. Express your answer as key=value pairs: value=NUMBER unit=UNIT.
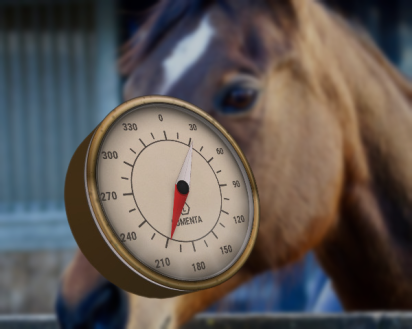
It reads value=210 unit=°
